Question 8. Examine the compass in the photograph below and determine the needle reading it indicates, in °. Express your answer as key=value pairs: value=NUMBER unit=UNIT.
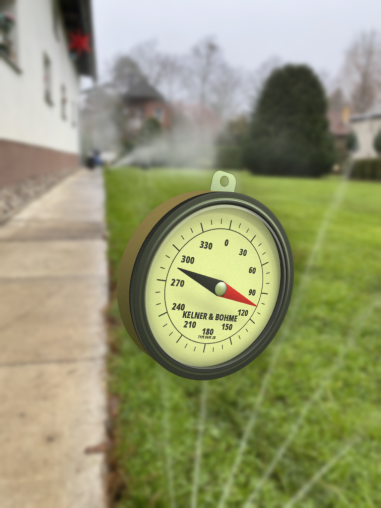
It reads value=105 unit=°
